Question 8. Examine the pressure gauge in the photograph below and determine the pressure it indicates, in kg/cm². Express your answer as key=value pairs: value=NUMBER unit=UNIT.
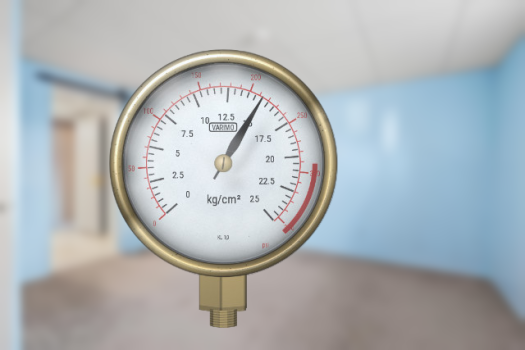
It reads value=15 unit=kg/cm²
